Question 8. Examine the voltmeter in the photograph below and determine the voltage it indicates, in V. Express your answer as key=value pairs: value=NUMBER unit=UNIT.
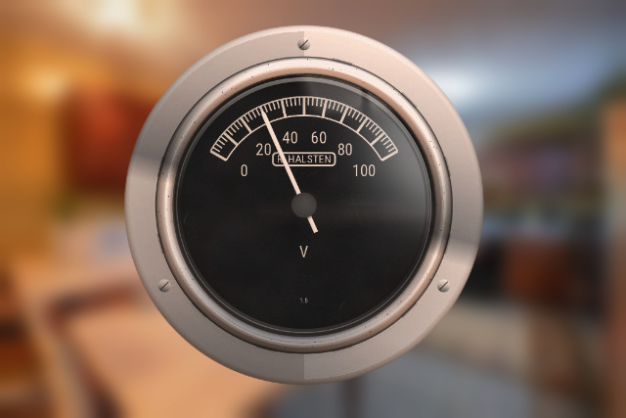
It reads value=30 unit=V
